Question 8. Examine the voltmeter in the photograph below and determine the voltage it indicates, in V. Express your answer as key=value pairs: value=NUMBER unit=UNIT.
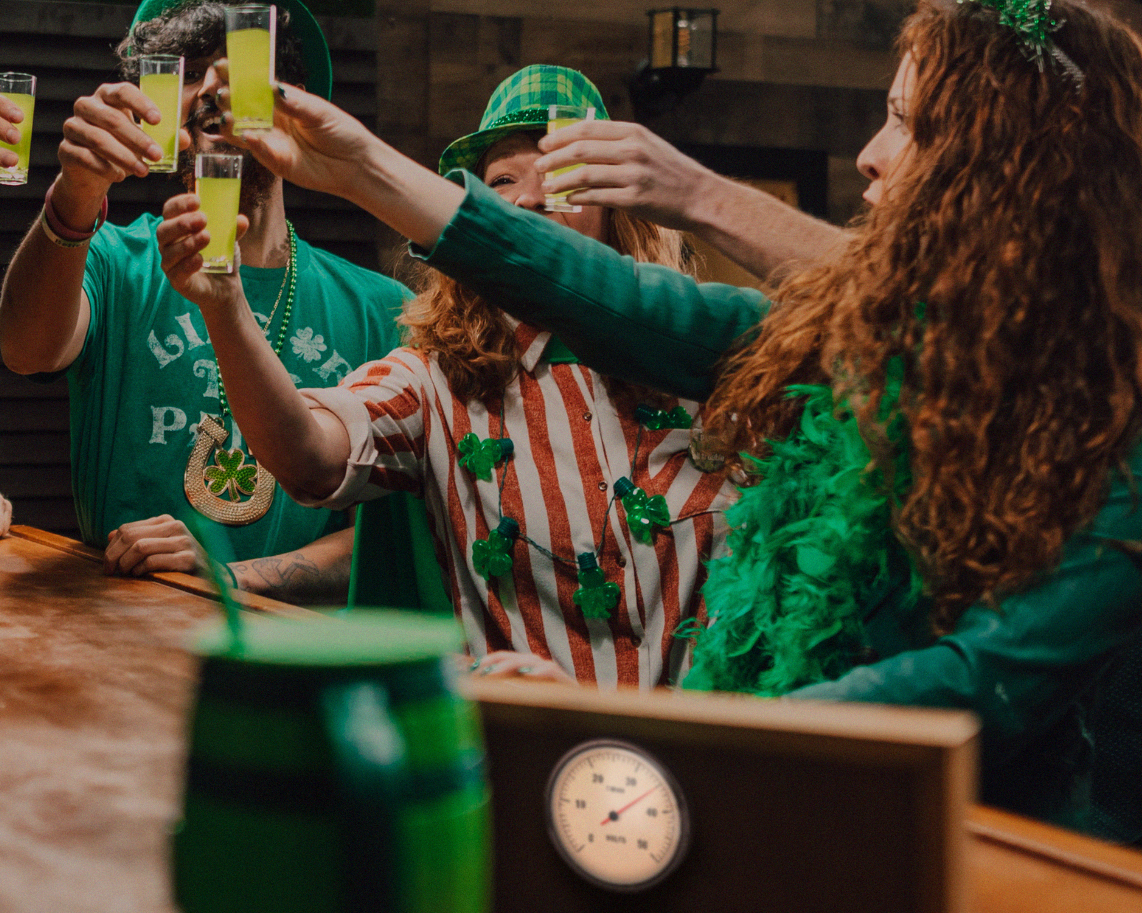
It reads value=35 unit=V
